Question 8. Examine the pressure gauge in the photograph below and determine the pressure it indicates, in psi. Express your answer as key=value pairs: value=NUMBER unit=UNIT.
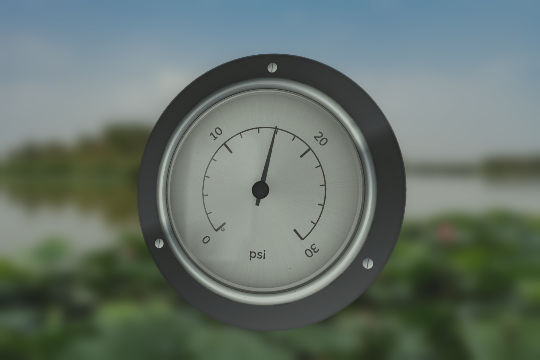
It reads value=16 unit=psi
